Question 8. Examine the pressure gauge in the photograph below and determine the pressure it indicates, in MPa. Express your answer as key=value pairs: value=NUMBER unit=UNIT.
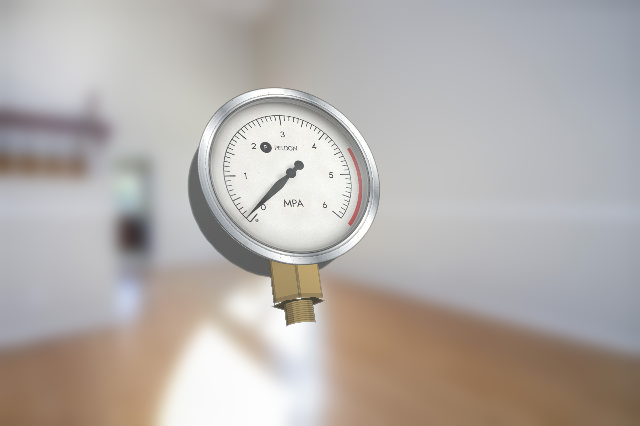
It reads value=0.1 unit=MPa
